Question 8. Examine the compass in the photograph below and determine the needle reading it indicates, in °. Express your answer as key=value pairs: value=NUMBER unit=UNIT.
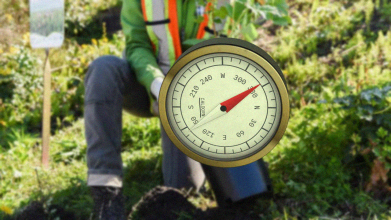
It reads value=325 unit=°
